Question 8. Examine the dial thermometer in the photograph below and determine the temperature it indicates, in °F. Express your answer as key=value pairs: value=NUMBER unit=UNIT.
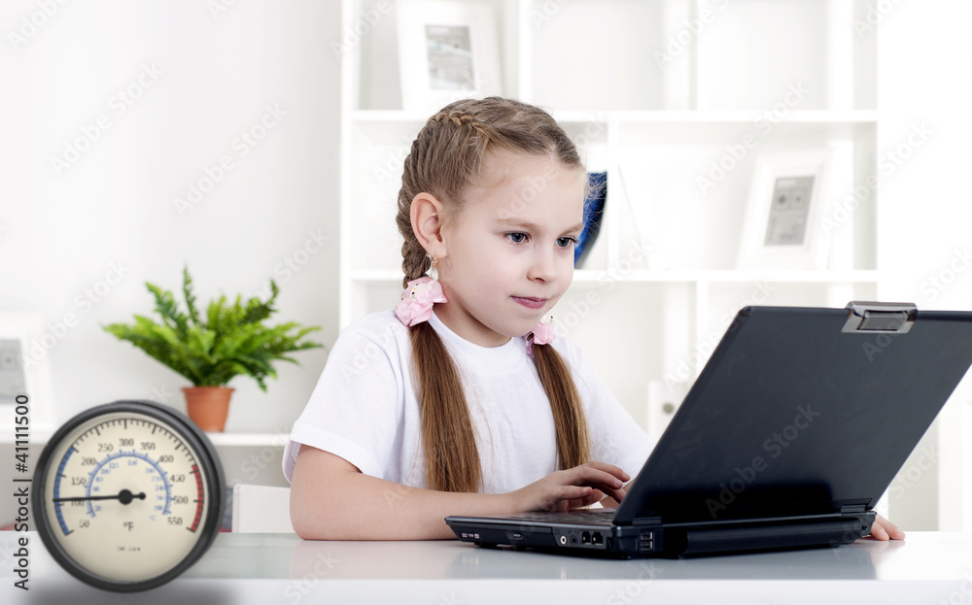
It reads value=110 unit=°F
